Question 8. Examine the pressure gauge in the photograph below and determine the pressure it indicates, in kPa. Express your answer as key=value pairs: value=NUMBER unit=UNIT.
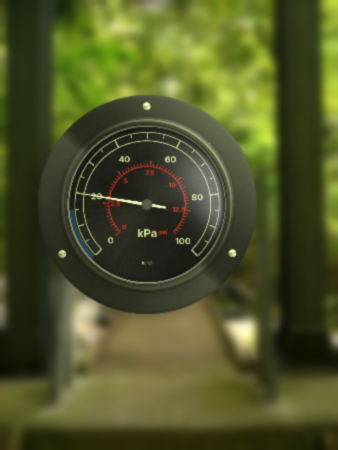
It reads value=20 unit=kPa
